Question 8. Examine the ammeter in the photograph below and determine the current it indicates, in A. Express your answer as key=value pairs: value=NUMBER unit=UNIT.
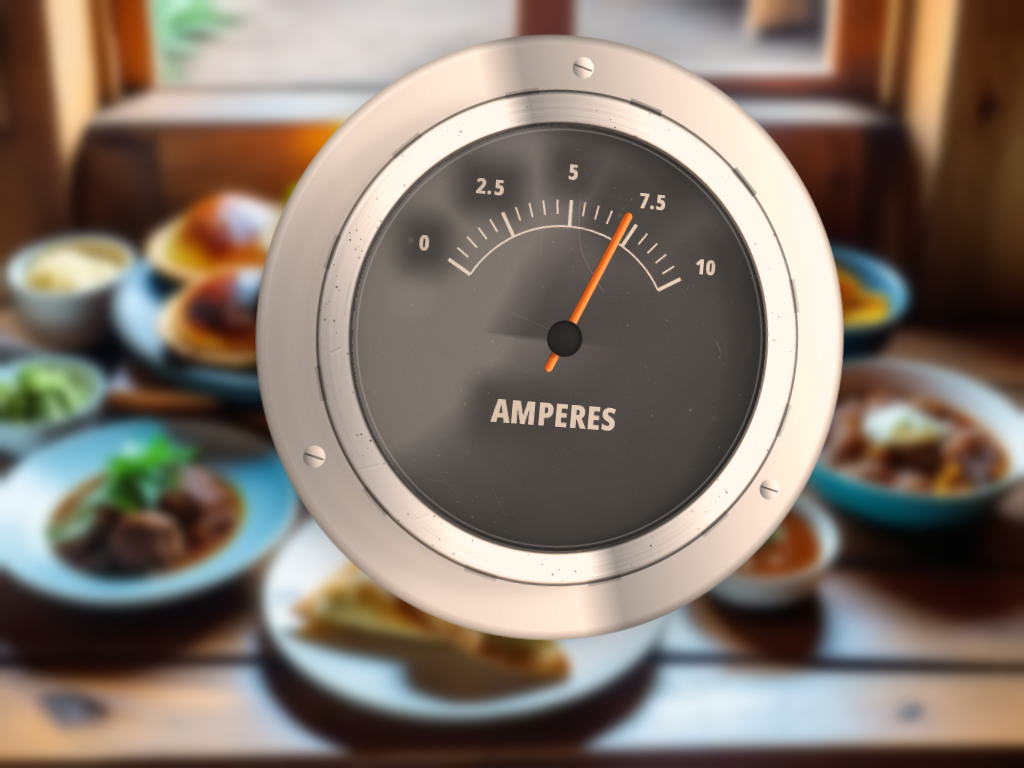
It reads value=7 unit=A
